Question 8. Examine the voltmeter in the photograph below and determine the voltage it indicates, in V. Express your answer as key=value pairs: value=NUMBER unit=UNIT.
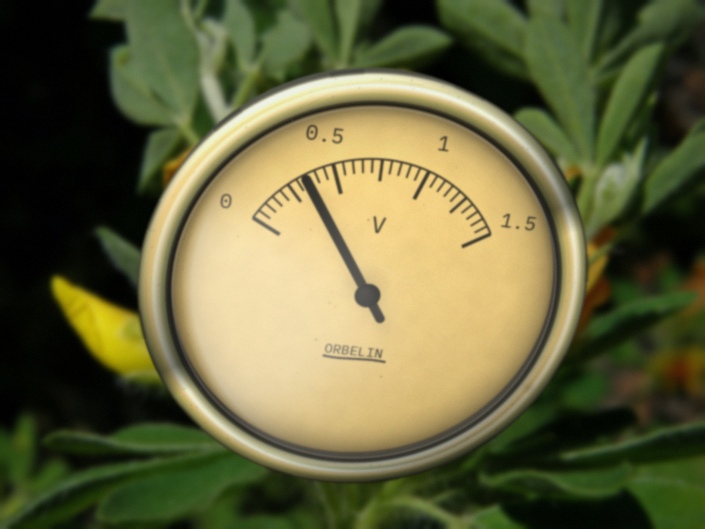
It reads value=0.35 unit=V
